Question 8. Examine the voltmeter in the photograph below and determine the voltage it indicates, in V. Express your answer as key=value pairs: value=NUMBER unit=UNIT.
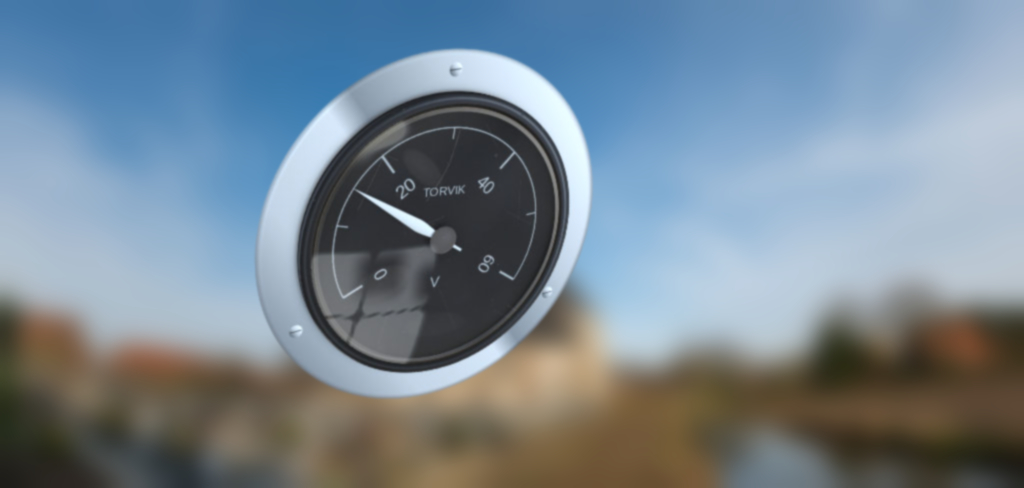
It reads value=15 unit=V
